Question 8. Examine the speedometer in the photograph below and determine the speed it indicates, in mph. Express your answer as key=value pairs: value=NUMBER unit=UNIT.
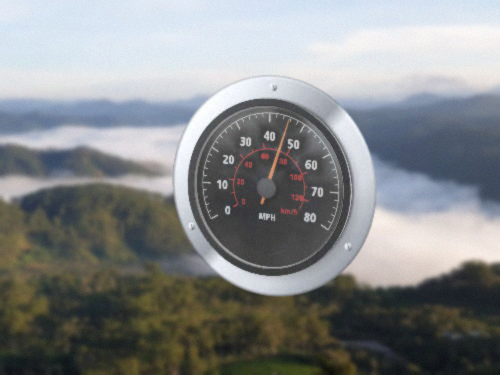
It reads value=46 unit=mph
